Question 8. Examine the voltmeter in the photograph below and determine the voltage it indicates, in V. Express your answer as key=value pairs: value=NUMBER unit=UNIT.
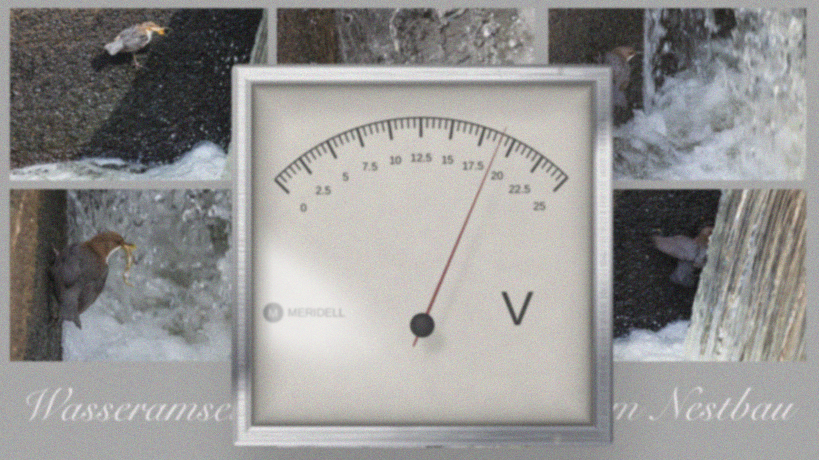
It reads value=19 unit=V
